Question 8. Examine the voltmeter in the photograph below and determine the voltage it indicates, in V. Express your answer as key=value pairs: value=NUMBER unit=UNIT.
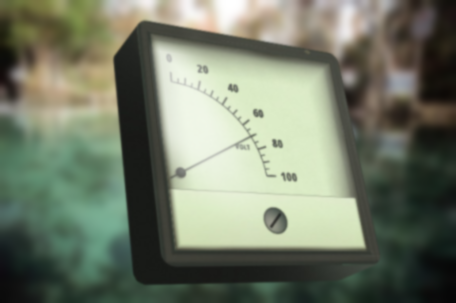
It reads value=70 unit=V
